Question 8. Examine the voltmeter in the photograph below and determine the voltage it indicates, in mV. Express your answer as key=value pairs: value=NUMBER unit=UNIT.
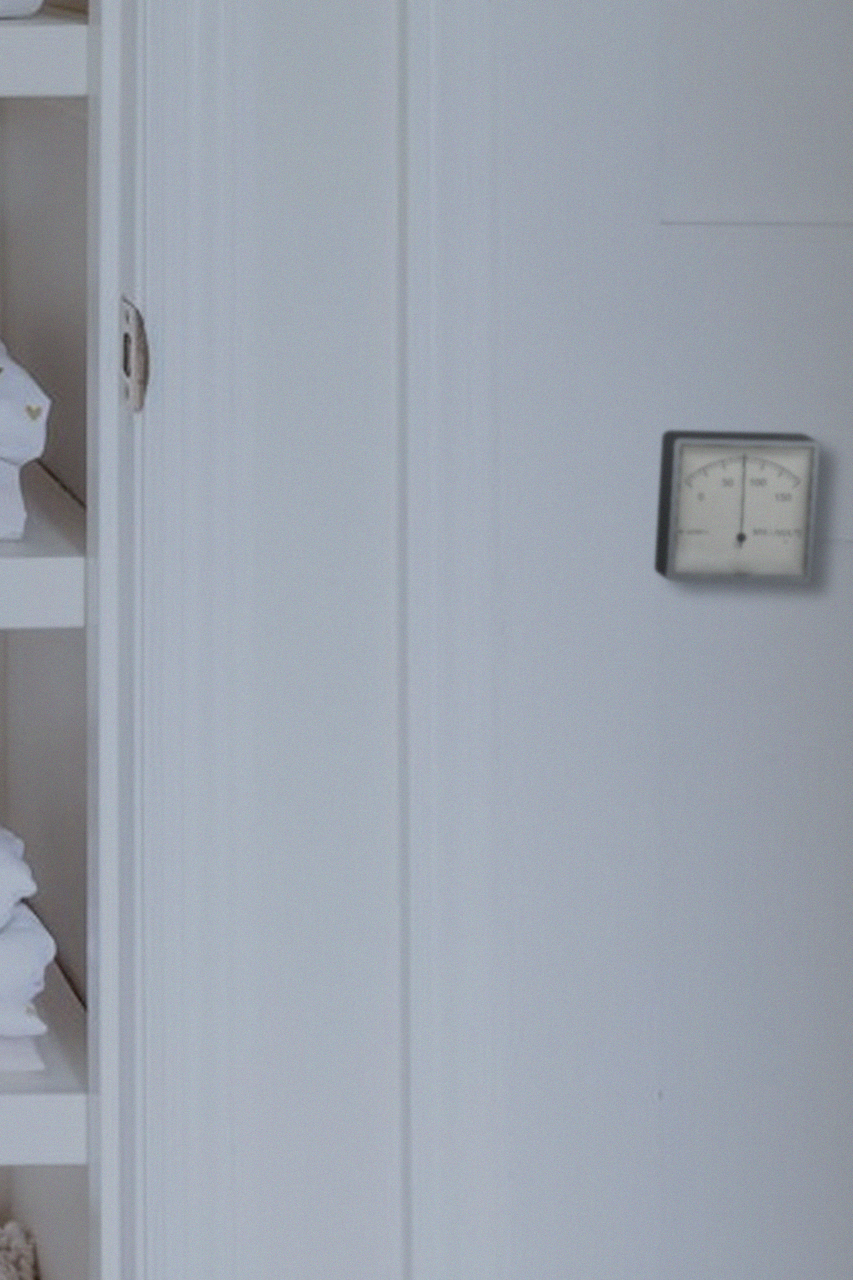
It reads value=75 unit=mV
